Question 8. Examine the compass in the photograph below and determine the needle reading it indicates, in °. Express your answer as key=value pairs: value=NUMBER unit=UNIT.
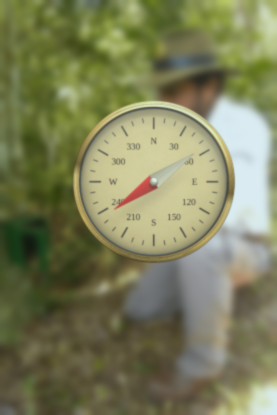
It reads value=235 unit=°
